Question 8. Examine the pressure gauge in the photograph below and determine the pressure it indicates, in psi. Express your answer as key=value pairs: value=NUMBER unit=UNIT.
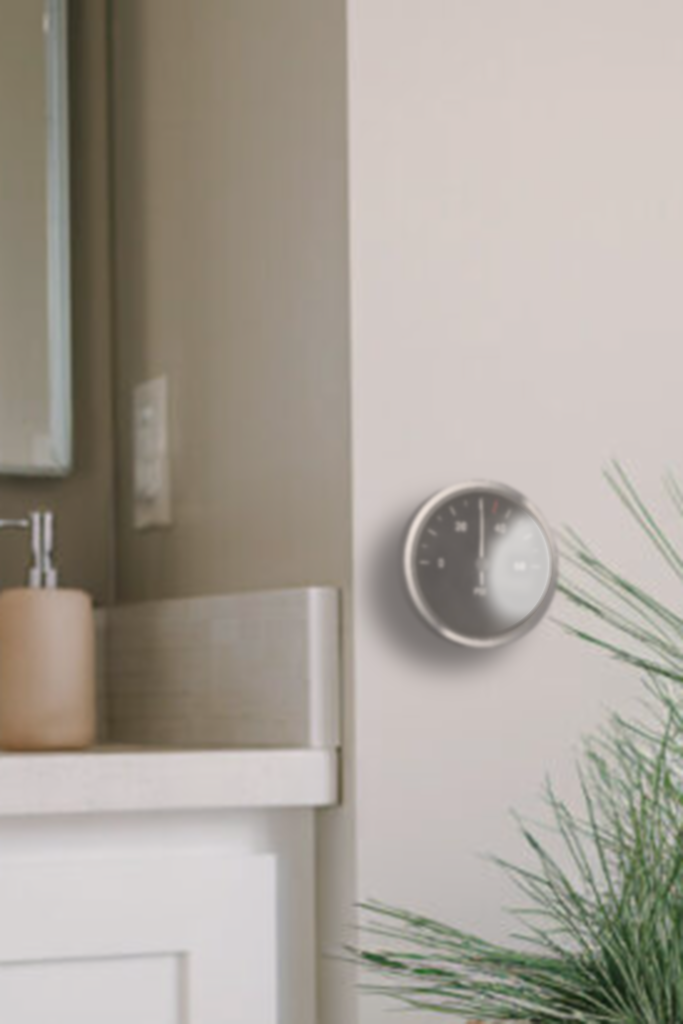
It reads value=30 unit=psi
